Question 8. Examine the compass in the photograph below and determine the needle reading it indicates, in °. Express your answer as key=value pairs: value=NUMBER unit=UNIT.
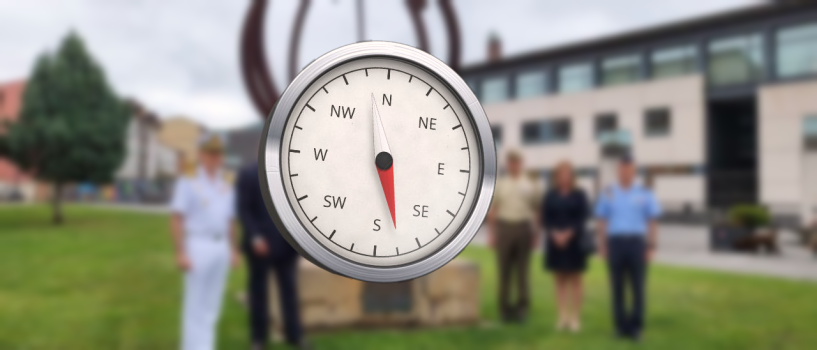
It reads value=165 unit=°
